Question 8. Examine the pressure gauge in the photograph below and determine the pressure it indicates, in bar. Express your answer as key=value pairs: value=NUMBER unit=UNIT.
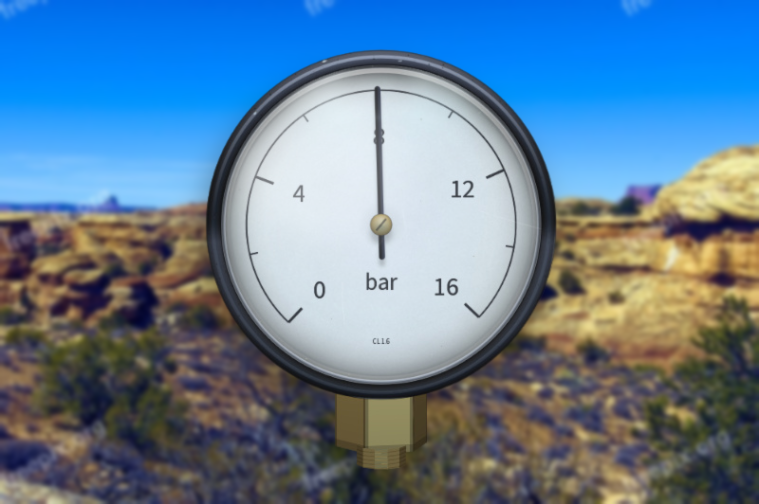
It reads value=8 unit=bar
